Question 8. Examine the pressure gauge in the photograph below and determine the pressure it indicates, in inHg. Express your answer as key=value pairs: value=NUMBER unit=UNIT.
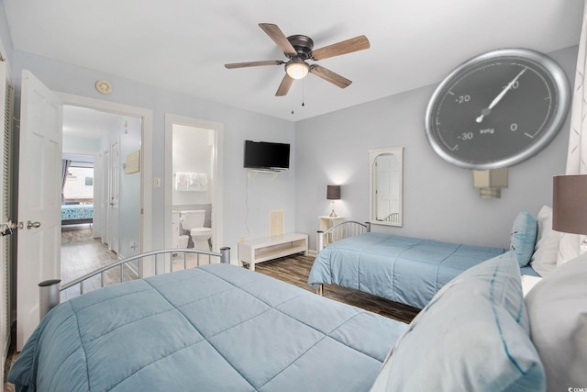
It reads value=-10 unit=inHg
